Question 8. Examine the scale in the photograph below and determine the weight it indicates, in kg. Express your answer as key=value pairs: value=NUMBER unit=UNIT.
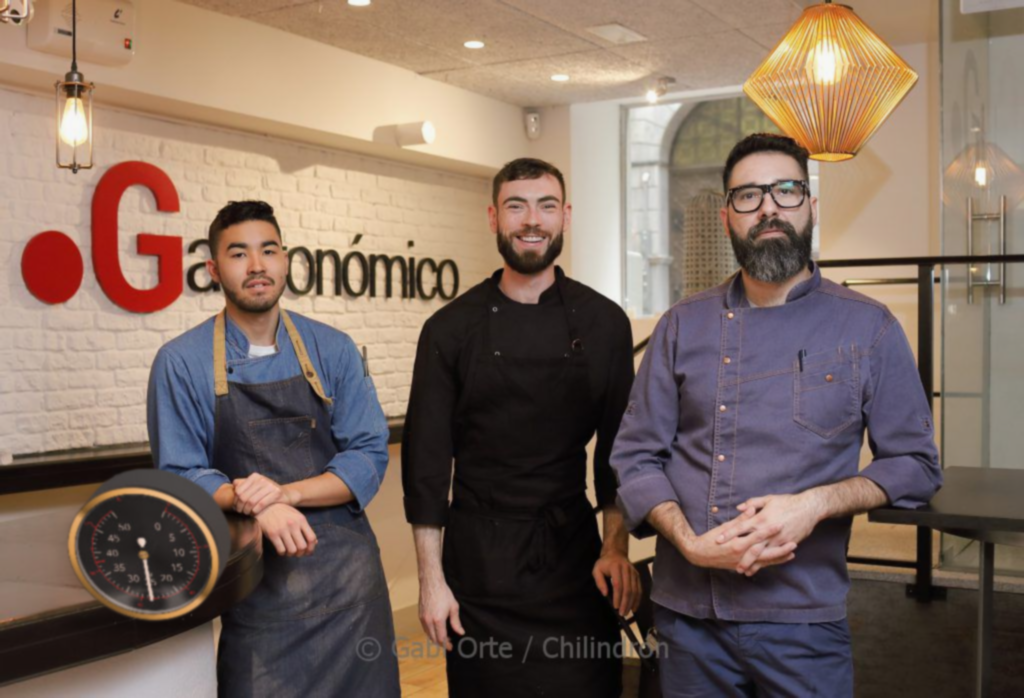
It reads value=25 unit=kg
